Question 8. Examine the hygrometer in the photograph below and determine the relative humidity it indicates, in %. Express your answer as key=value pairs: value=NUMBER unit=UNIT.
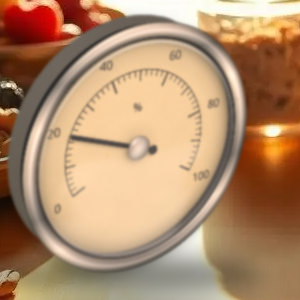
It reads value=20 unit=%
